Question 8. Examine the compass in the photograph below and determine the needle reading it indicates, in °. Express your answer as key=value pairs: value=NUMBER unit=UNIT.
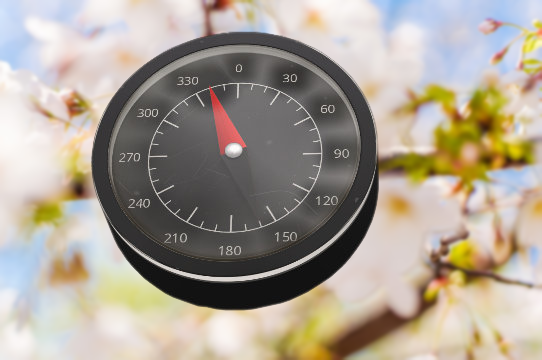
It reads value=340 unit=°
